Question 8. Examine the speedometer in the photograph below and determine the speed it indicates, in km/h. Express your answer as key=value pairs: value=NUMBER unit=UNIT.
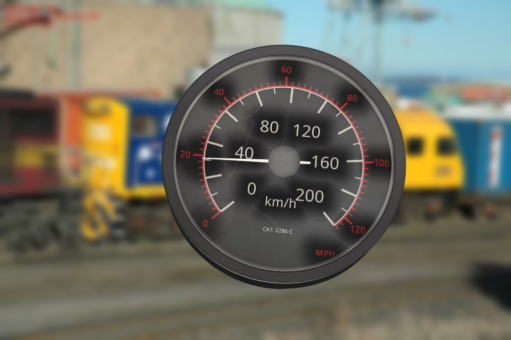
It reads value=30 unit=km/h
